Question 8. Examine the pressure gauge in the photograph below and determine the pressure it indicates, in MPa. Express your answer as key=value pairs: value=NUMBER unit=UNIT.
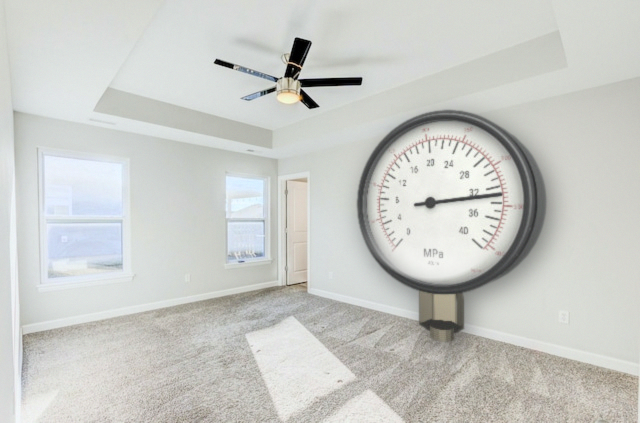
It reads value=33 unit=MPa
